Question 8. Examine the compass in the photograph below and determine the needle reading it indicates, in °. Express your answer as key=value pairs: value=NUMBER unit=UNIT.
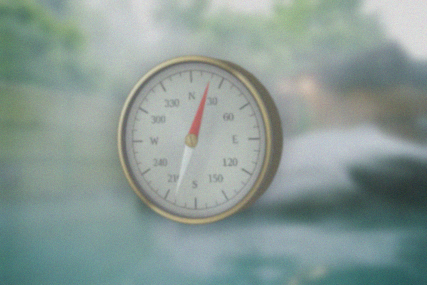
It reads value=20 unit=°
